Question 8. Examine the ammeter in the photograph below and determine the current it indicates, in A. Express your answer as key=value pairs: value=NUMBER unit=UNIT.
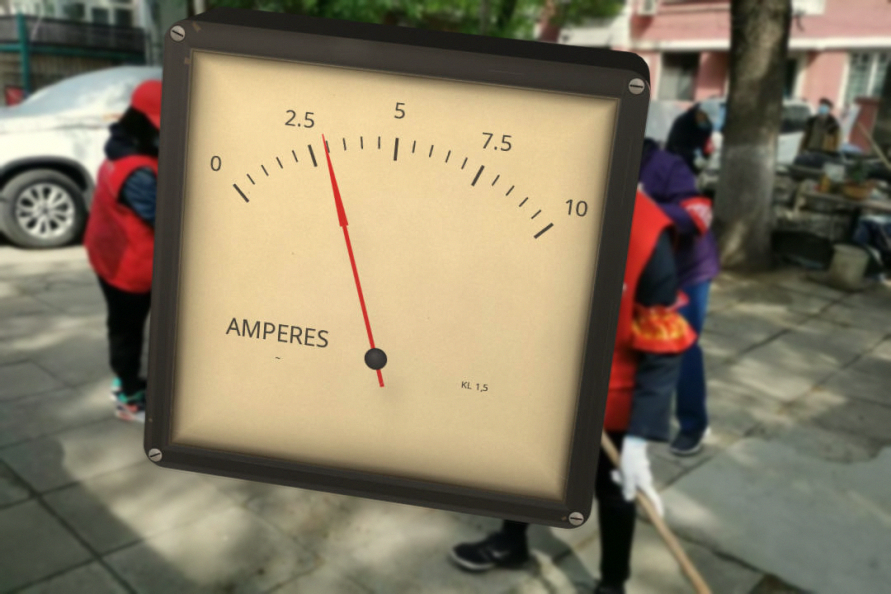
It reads value=3 unit=A
